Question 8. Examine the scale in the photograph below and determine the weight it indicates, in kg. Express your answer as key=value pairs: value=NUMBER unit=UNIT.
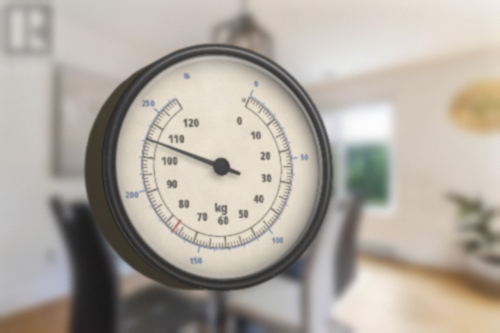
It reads value=105 unit=kg
